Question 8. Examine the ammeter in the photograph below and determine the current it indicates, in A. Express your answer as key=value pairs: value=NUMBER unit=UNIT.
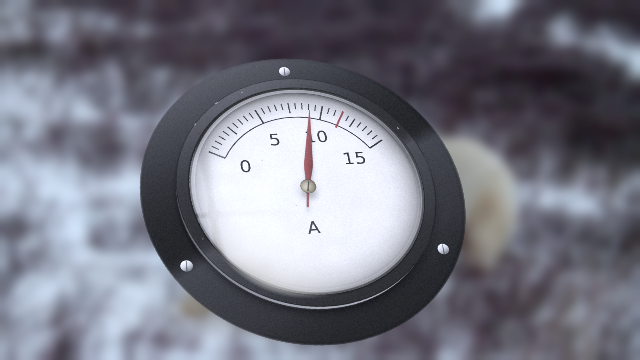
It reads value=9 unit=A
